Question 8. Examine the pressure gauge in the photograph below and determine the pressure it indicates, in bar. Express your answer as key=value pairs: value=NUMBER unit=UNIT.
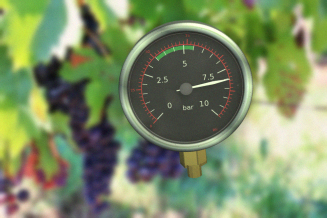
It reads value=8 unit=bar
